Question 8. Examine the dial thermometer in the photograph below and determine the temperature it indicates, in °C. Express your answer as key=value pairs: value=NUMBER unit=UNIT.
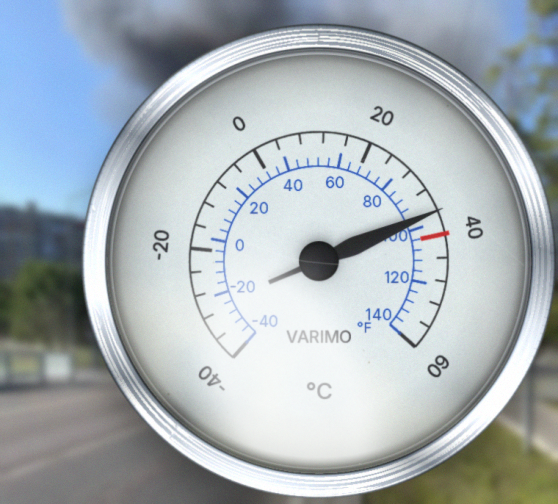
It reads value=36 unit=°C
